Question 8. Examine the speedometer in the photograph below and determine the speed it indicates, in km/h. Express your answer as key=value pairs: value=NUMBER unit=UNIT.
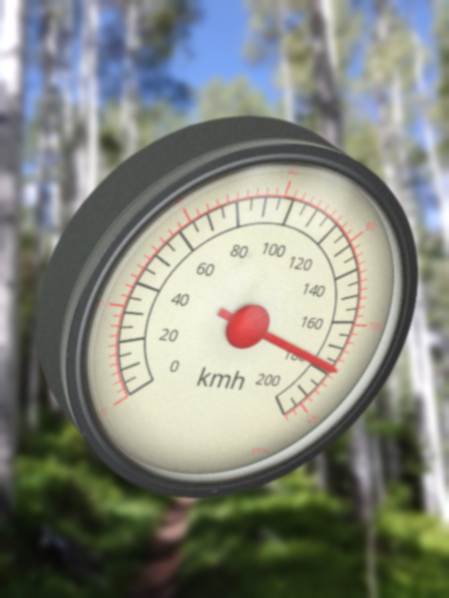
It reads value=177.5 unit=km/h
